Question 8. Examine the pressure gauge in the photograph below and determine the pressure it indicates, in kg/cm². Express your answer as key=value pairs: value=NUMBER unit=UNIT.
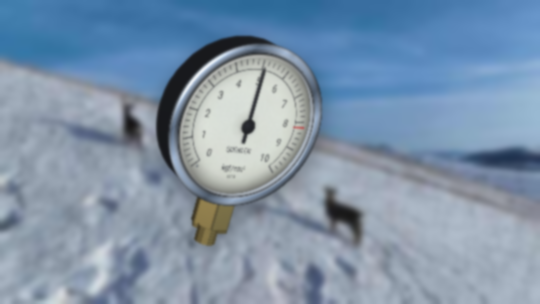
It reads value=5 unit=kg/cm²
